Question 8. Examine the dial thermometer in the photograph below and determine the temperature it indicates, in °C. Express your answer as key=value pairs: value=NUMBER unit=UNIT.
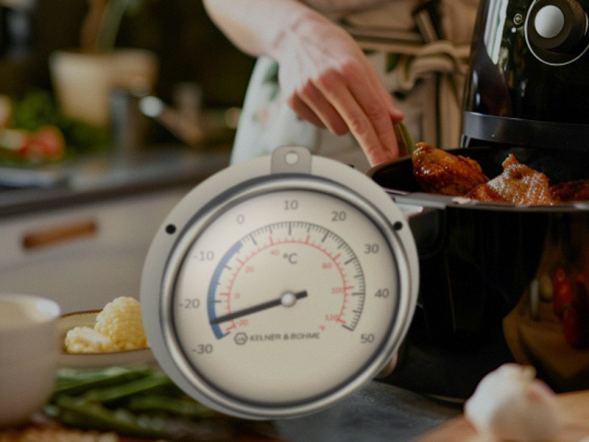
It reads value=-25 unit=°C
